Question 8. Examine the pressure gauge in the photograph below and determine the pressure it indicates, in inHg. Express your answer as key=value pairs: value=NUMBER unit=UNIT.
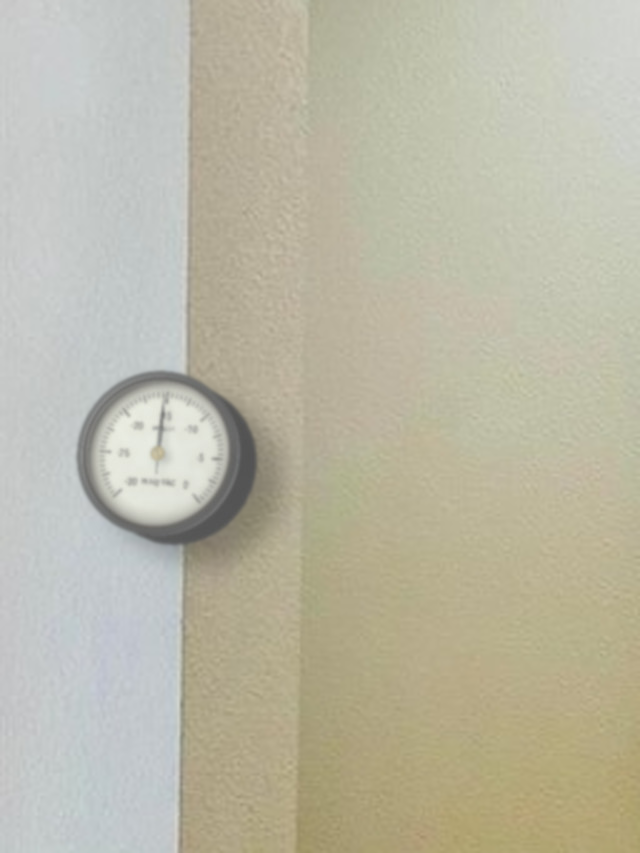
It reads value=-15 unit=inHg
